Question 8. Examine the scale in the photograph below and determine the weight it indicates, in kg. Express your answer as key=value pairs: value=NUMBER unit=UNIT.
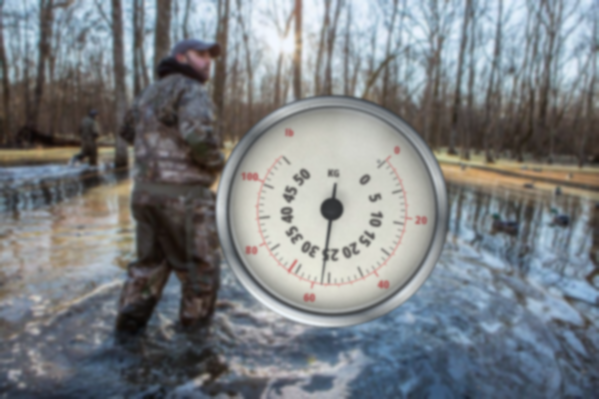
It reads value=26 unit=kg
